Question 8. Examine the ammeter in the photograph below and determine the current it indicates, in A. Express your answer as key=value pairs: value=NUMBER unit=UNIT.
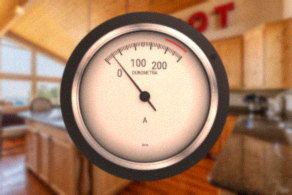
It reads value=25 unit=A
